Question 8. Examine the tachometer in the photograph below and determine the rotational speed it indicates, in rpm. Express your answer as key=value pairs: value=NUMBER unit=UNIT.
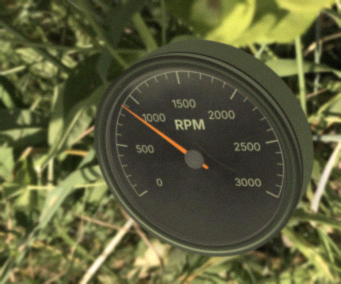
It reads value=900 unit=rpm
